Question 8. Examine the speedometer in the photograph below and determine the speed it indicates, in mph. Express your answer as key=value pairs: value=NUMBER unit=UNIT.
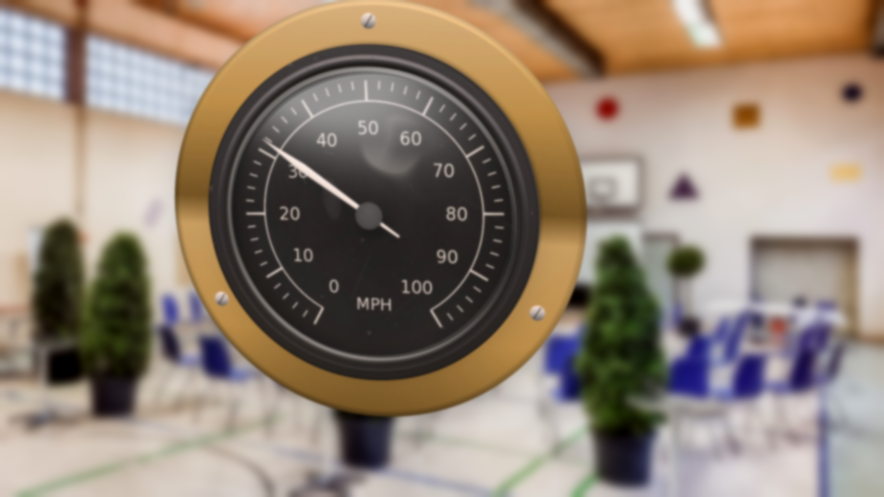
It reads value=32 unit=mph
